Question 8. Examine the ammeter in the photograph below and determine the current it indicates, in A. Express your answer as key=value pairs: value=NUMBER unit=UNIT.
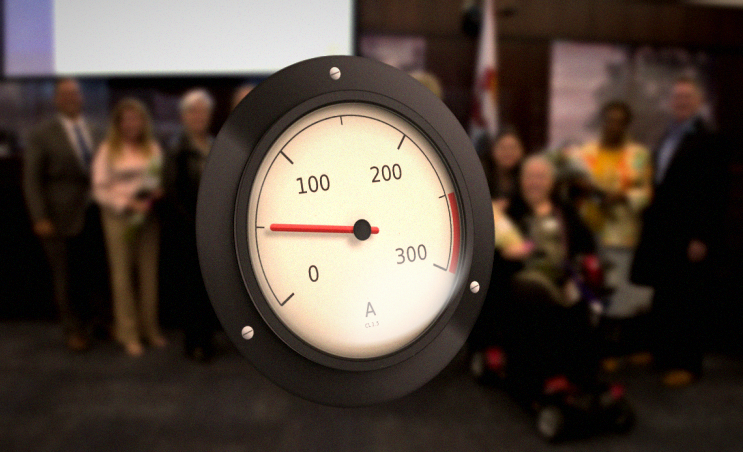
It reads value=50 unit=A
